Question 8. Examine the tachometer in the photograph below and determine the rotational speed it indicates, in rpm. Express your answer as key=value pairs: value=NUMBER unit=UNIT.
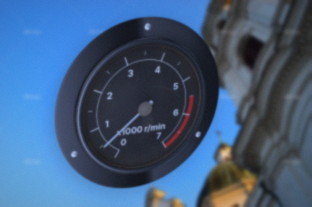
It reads value=500 unit=rpm
